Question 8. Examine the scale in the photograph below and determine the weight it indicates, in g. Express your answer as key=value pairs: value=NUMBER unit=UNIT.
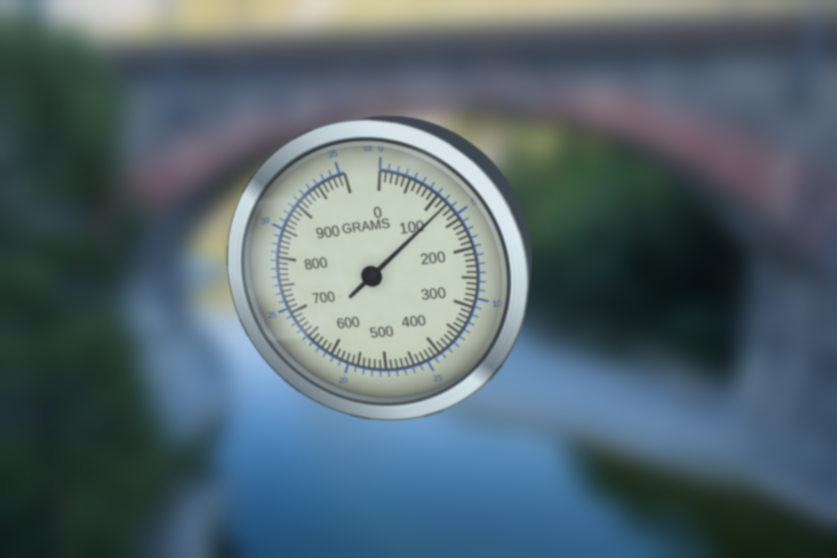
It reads value=120 unit=g
